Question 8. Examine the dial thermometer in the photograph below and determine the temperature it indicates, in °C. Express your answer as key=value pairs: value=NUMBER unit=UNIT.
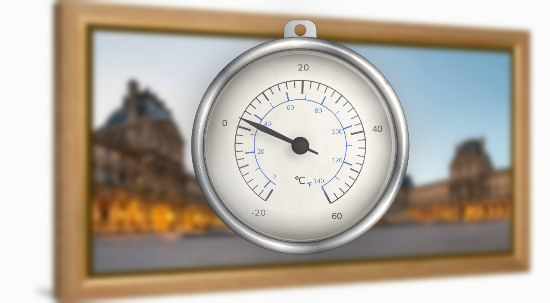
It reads value=2 unit=°C
